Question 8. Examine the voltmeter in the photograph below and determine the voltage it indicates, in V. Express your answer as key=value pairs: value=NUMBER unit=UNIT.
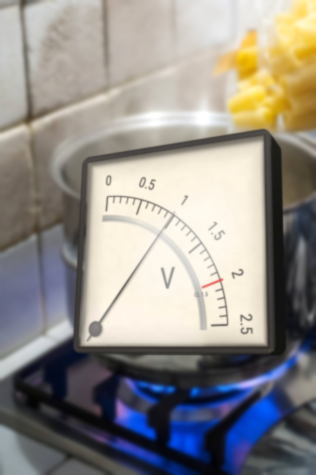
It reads value=1 unit=V
